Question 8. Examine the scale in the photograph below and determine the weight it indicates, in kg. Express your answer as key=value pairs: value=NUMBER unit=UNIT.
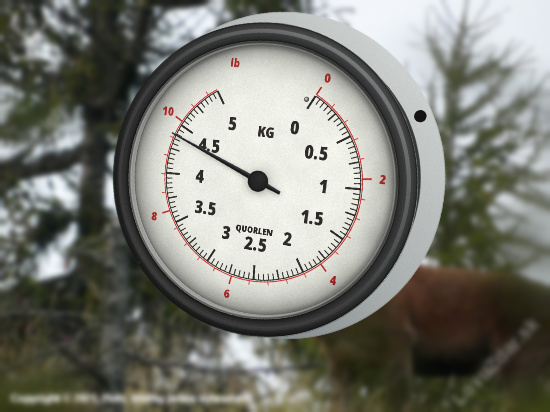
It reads value=4.4 unit=kg
